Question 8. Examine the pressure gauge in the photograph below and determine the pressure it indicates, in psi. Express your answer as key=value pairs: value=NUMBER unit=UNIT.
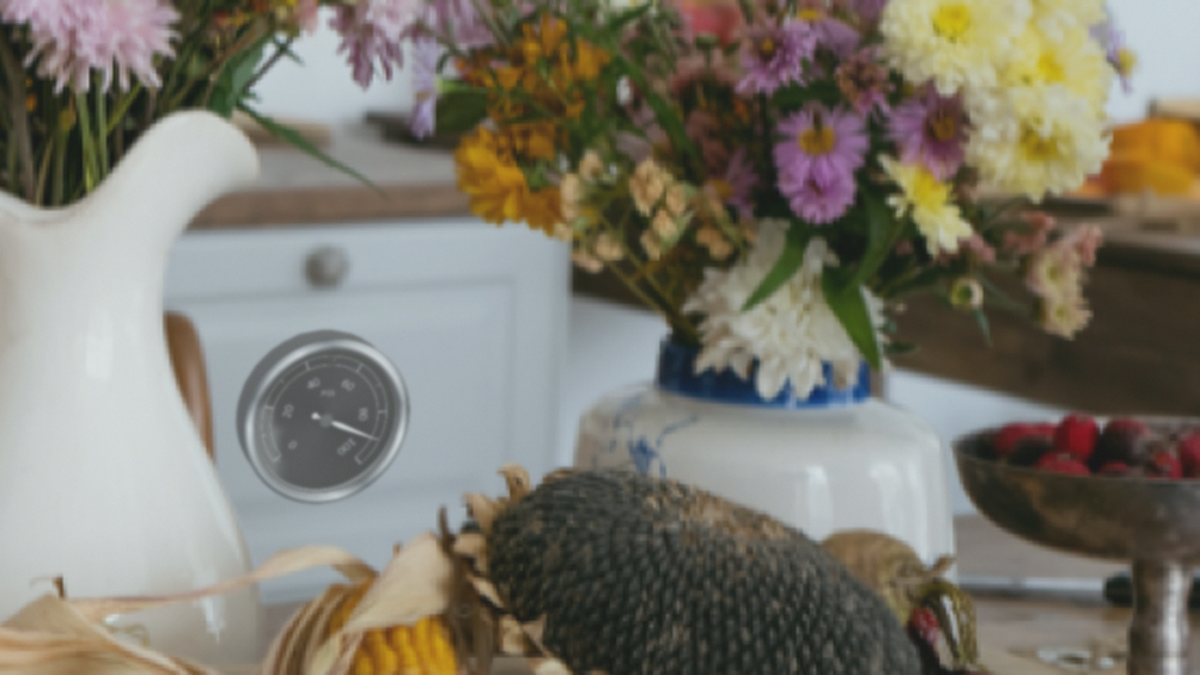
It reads value=90 unit=psi
